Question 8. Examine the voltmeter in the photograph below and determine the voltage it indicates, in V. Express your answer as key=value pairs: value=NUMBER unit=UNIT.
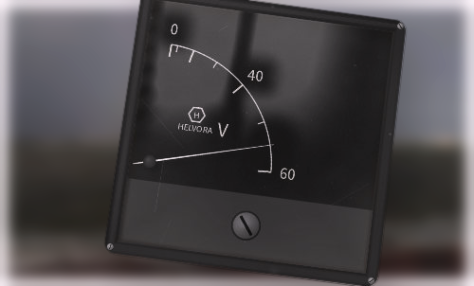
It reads value=55 unit=V
